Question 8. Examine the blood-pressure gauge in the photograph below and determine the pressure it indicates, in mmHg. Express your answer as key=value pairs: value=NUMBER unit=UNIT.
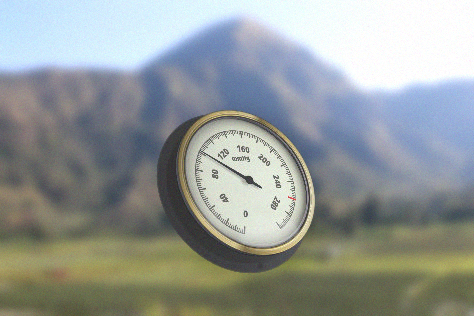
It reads value=100 unit=mmHg
